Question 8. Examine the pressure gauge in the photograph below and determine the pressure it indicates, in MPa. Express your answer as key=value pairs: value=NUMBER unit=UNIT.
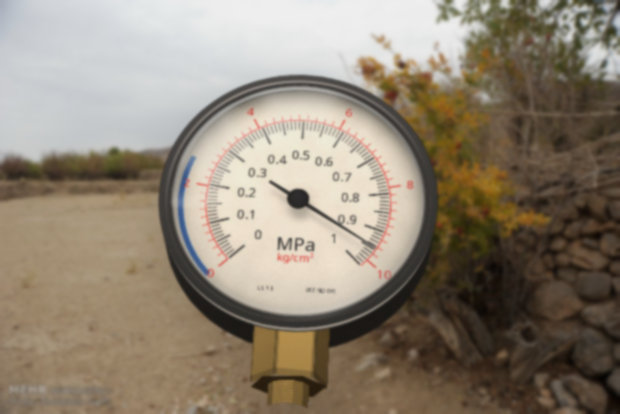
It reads value=0.95 unit=MPa
